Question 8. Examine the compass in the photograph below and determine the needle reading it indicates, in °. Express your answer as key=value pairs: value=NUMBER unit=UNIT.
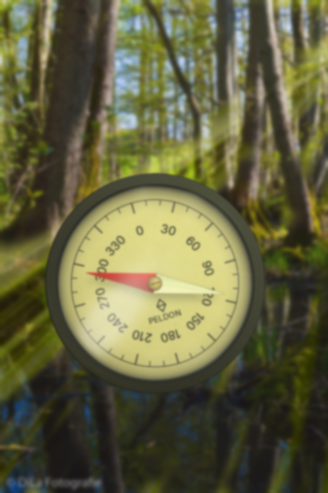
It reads value=295 unit=°
